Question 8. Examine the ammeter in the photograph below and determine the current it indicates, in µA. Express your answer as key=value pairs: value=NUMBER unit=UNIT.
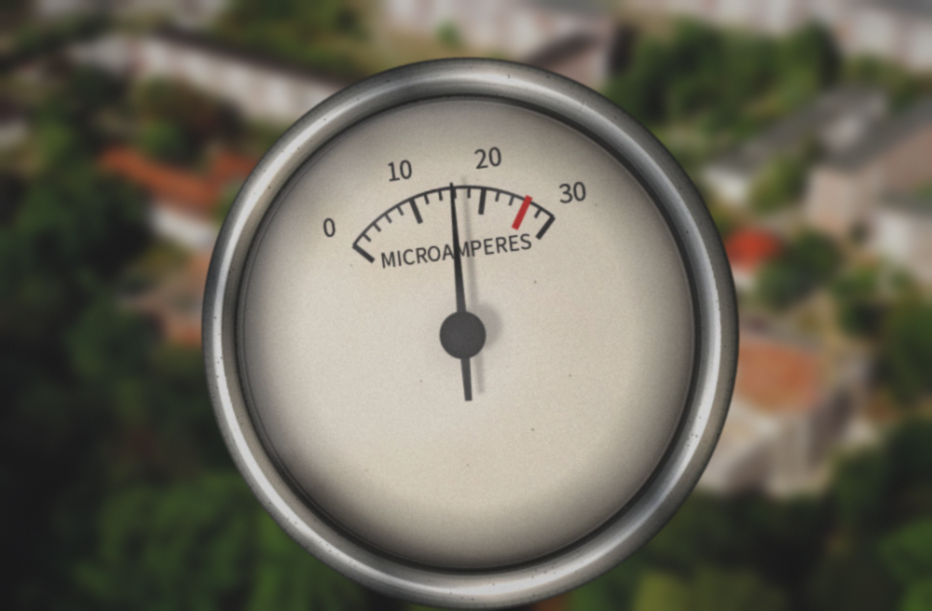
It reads value=16 unit=µA
